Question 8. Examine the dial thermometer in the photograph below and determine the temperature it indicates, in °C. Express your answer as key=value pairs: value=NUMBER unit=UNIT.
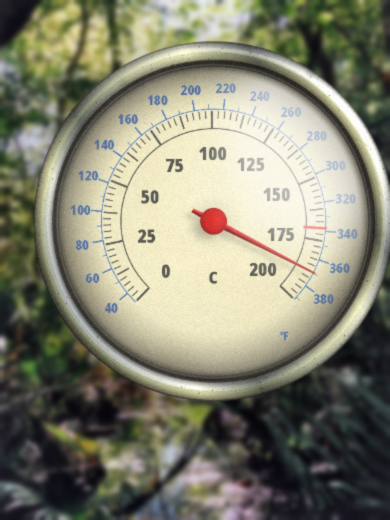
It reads value=187.5 unit=°C
